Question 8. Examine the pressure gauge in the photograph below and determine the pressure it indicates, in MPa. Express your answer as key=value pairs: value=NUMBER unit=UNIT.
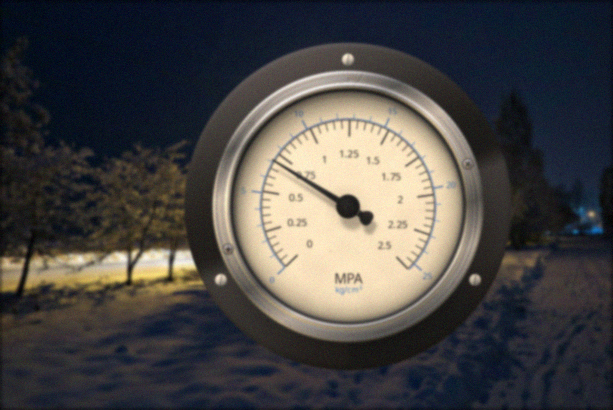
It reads value=0.7 unit=MPa
